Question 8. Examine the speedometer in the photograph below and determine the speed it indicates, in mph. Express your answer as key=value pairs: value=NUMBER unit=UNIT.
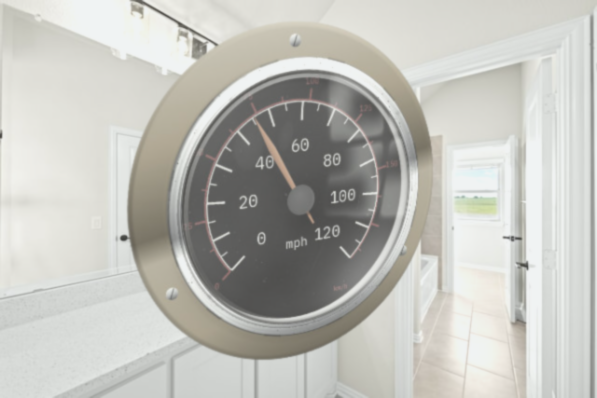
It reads value=45 unit=mph
